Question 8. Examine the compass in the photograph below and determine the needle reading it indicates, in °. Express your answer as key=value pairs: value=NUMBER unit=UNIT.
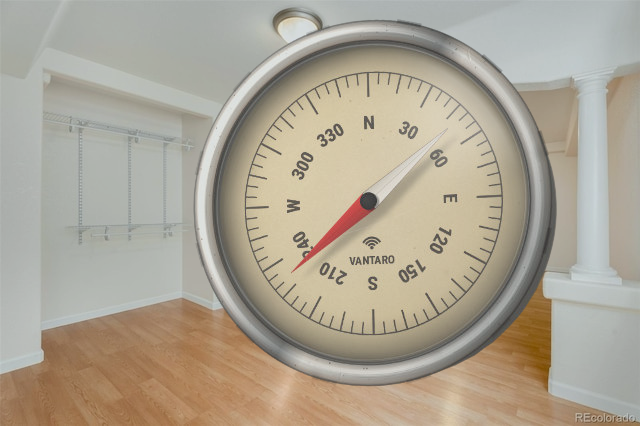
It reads value=230 unit=°
